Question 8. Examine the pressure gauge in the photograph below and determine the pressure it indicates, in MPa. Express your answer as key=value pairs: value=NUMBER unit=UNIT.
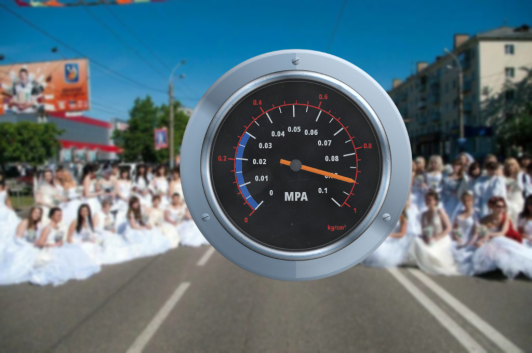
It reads value=0.09 unit=MPa
